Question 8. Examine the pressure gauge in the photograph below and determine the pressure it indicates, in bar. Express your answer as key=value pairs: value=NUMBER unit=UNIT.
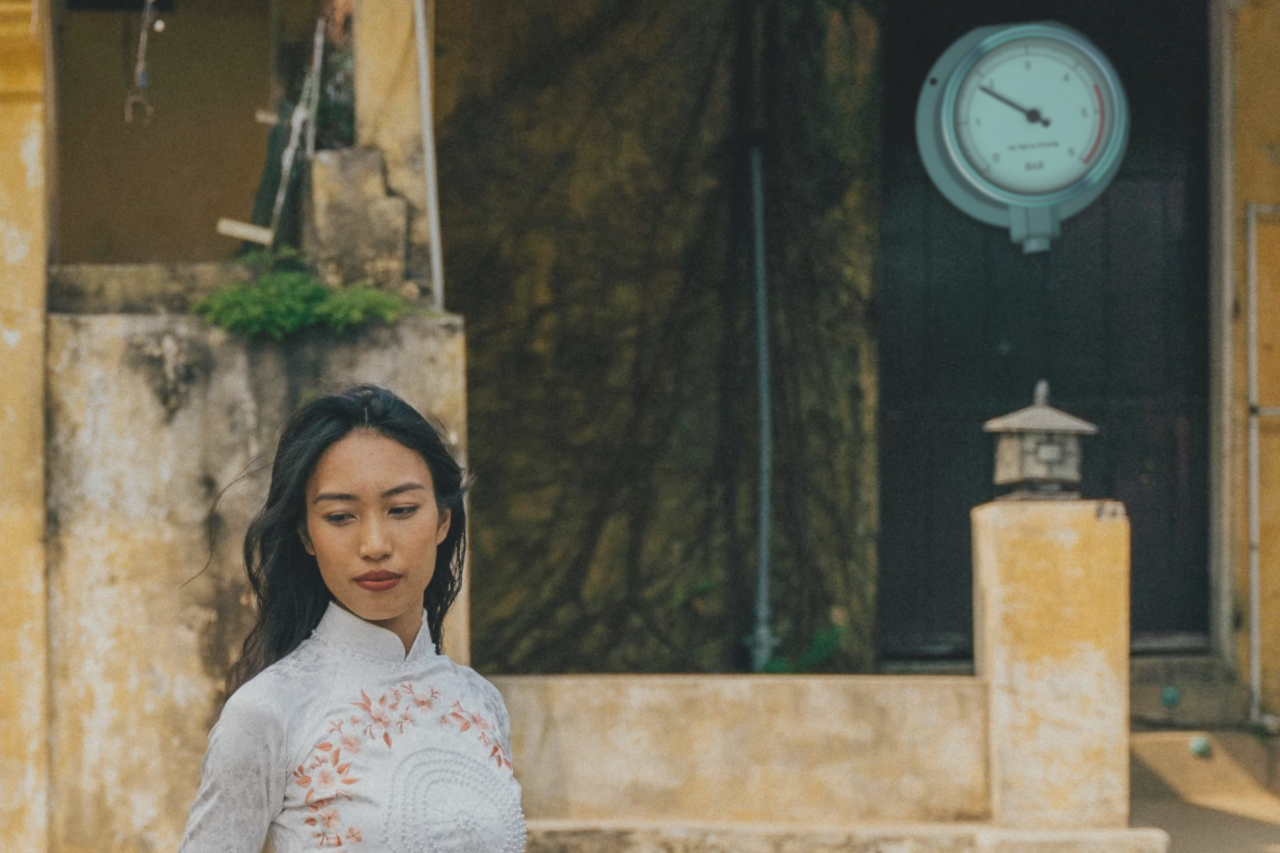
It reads value=1.75 unit=bar
